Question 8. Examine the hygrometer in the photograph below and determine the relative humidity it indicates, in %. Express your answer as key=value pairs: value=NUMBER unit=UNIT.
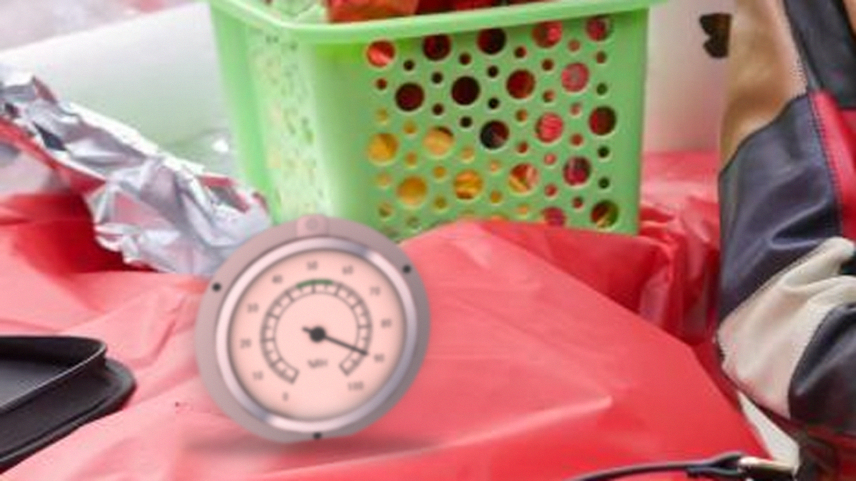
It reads value=90 unit=%
